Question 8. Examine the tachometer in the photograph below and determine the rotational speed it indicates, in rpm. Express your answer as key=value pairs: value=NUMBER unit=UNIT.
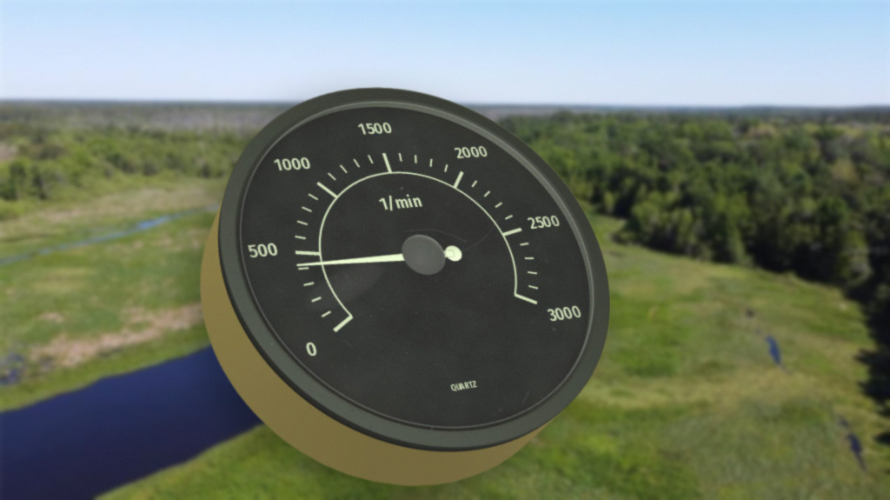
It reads value=400 unit=rpm
